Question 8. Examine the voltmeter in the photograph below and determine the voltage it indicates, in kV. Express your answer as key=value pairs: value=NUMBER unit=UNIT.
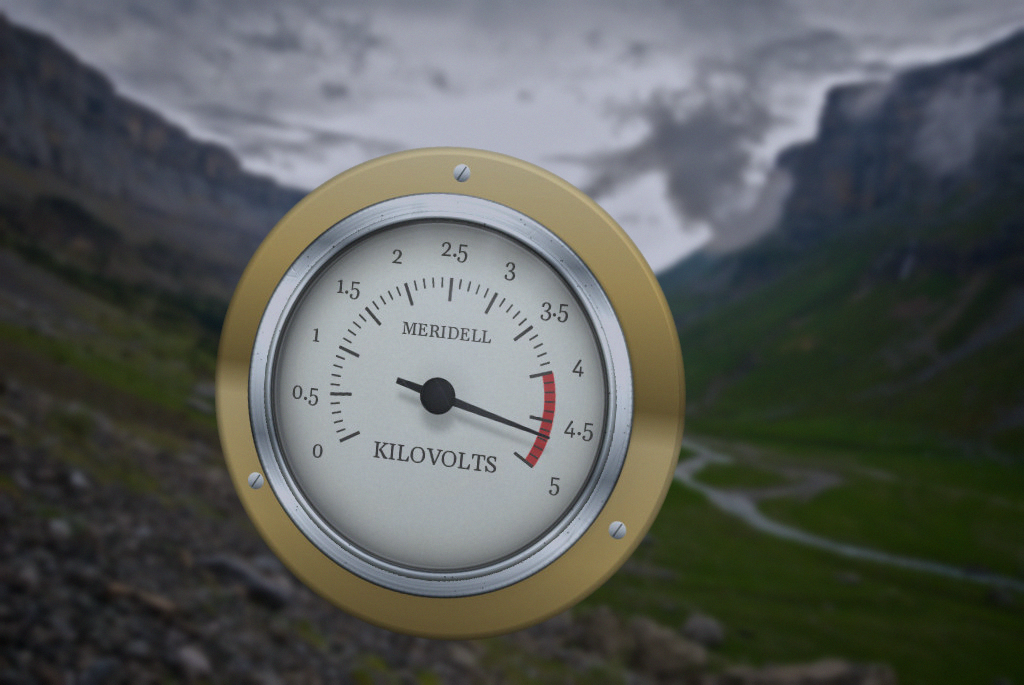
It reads value=4.65 unit=kV
